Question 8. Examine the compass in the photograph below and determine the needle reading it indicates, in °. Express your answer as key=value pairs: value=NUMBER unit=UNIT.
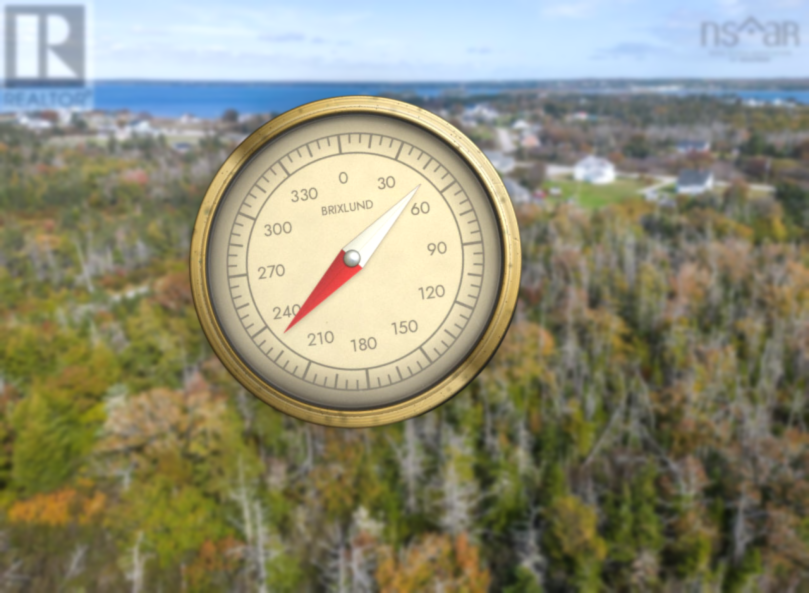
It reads value=230 unit=°
